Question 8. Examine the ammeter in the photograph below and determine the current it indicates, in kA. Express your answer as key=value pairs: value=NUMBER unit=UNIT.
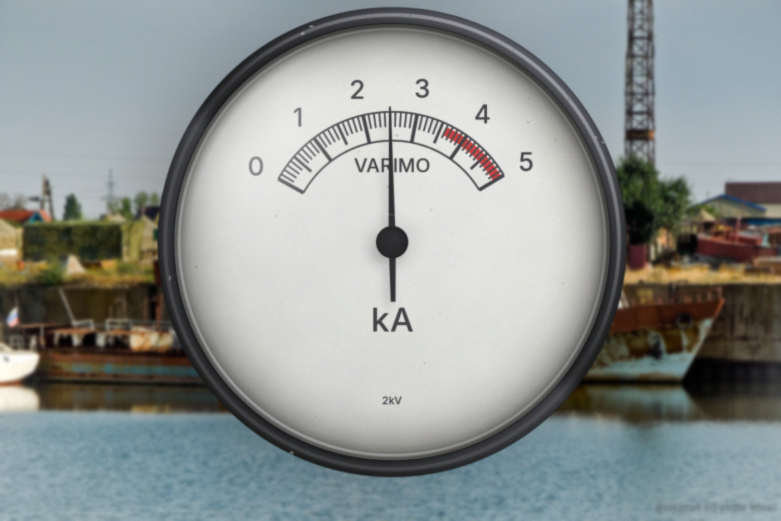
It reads value=2.5 unit=kA
